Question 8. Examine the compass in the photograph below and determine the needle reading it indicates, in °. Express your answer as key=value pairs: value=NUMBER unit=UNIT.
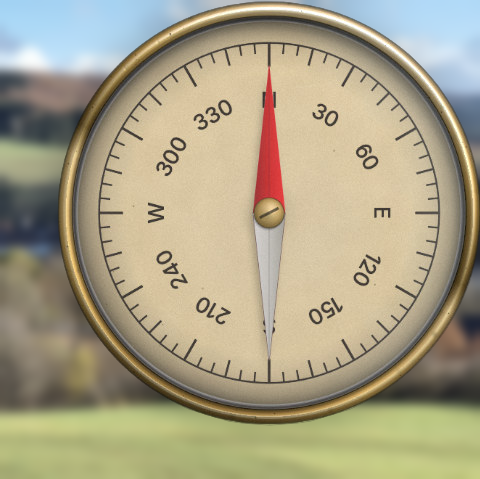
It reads value=0 unit=°
